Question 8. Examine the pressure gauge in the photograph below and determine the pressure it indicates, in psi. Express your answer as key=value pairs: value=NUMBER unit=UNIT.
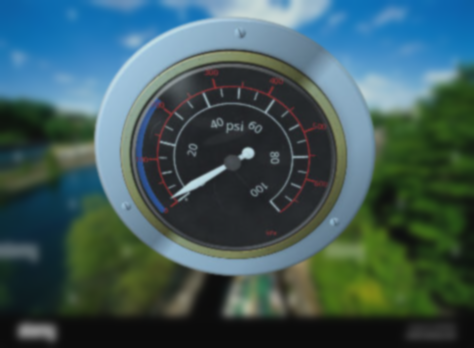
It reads value=2.5 unit=psi
